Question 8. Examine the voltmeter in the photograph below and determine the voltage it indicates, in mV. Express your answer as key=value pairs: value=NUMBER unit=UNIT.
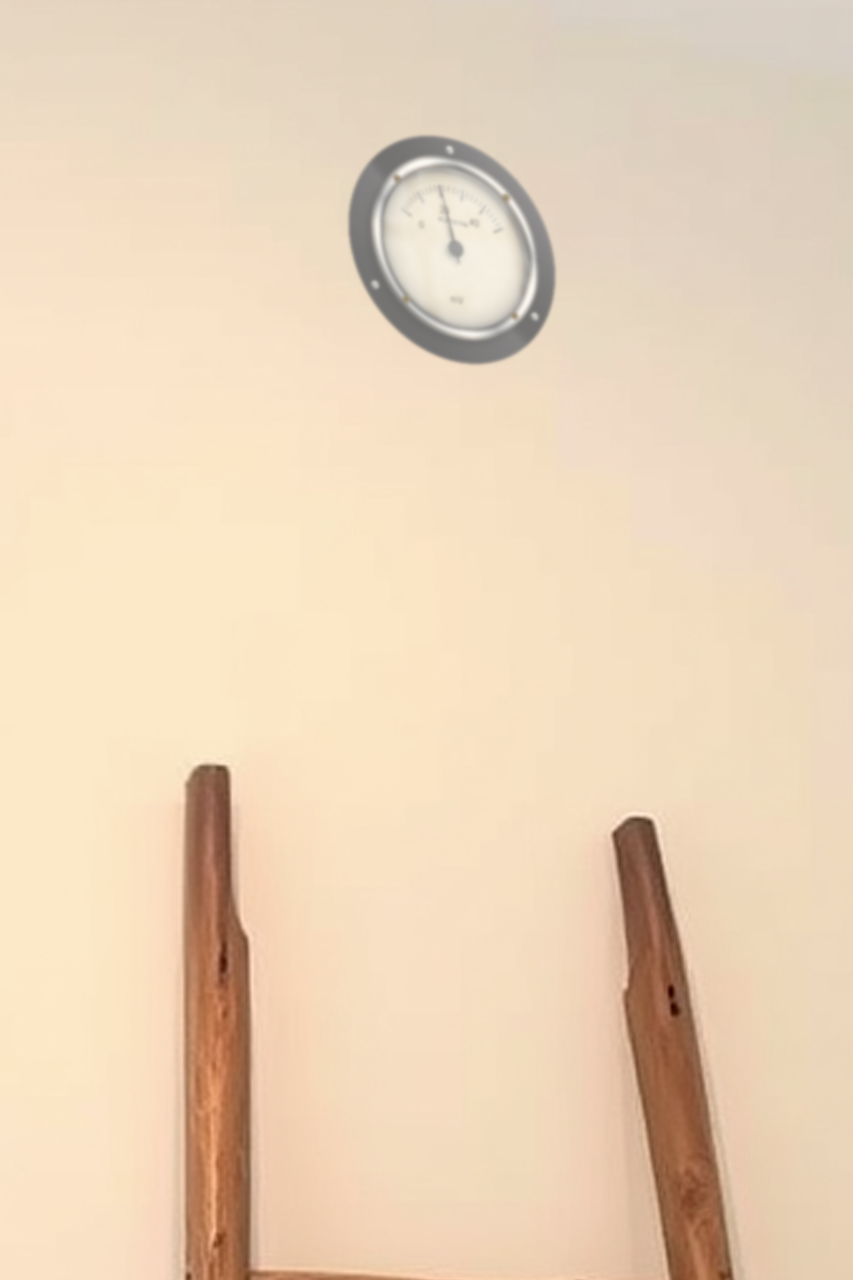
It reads value=20 unit=mV
